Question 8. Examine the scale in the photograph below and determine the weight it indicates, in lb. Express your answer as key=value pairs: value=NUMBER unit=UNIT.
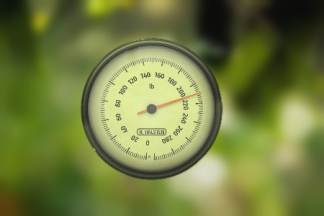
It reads value=210 unit=lb
